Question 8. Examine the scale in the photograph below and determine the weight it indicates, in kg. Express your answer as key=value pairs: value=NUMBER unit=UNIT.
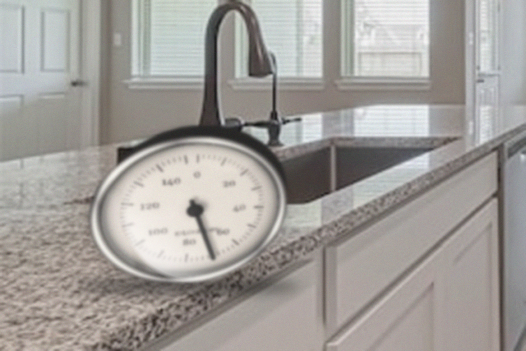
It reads value=70 unit=kg
